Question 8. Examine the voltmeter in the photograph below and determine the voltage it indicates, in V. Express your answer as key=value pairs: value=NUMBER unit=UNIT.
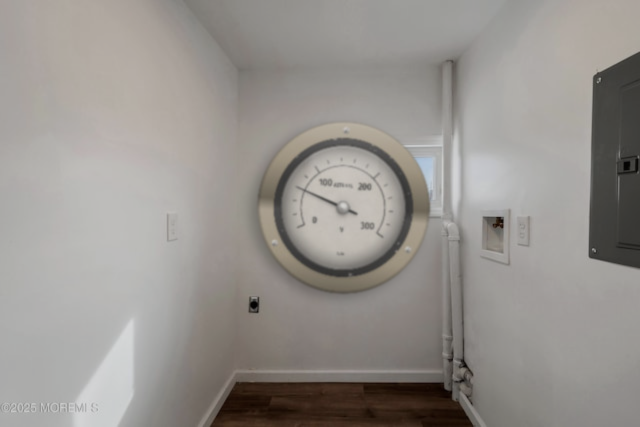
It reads value=60 unit=V
